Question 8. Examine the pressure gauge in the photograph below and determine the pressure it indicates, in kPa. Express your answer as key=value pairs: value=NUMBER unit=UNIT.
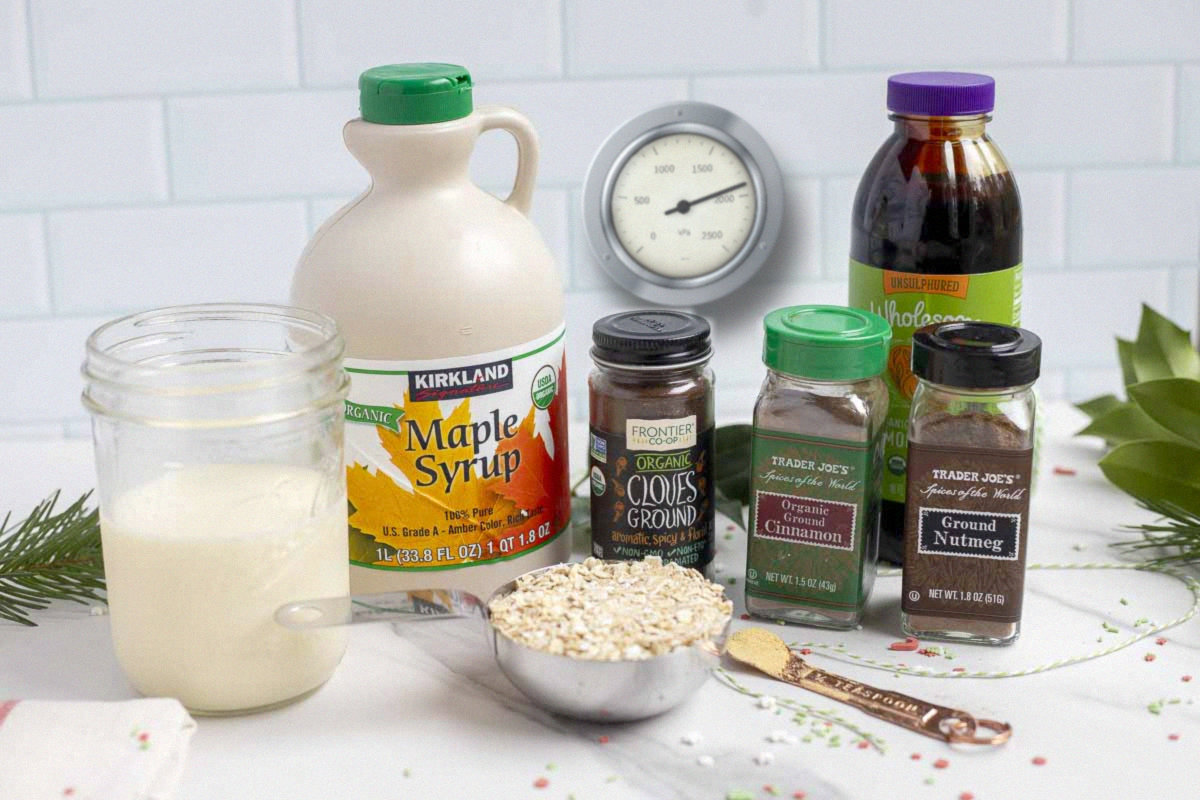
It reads value=1900 unit=kPa
